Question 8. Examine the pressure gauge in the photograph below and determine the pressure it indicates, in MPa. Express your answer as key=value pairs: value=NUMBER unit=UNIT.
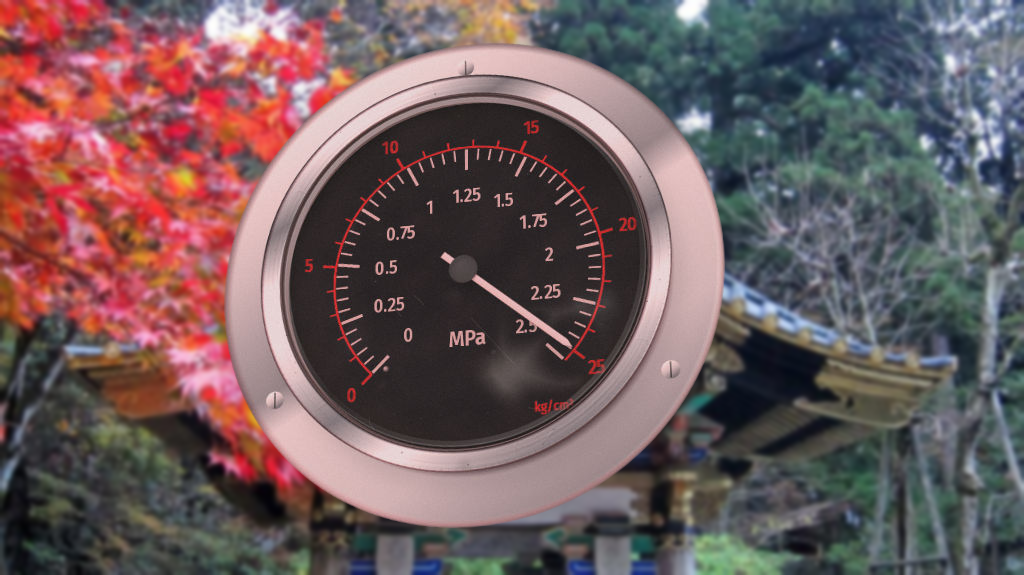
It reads value=2.45 unit=MPa
